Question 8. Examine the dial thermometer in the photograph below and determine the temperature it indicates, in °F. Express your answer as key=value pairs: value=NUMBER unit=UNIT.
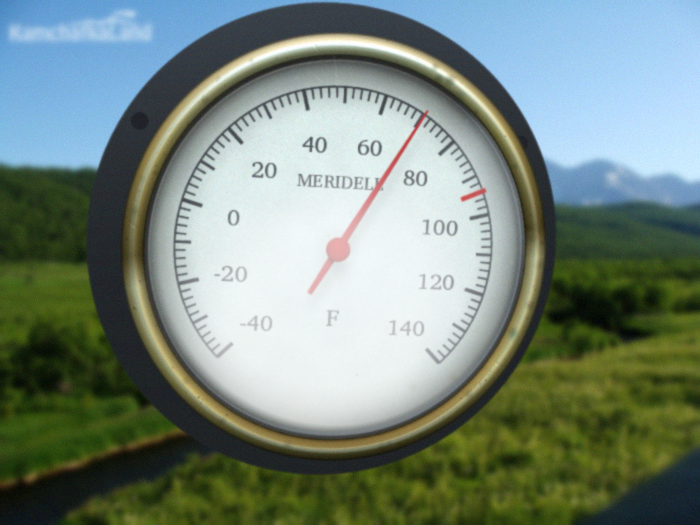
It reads value=70 unit=°F
